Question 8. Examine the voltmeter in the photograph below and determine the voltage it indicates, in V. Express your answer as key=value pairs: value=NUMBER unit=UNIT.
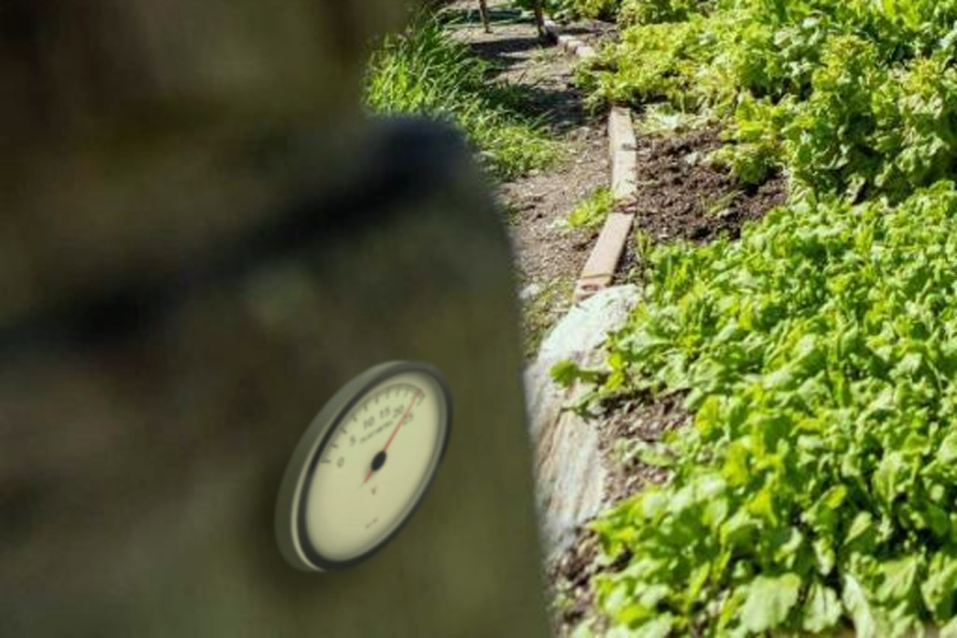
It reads value=22.5 unit=V
